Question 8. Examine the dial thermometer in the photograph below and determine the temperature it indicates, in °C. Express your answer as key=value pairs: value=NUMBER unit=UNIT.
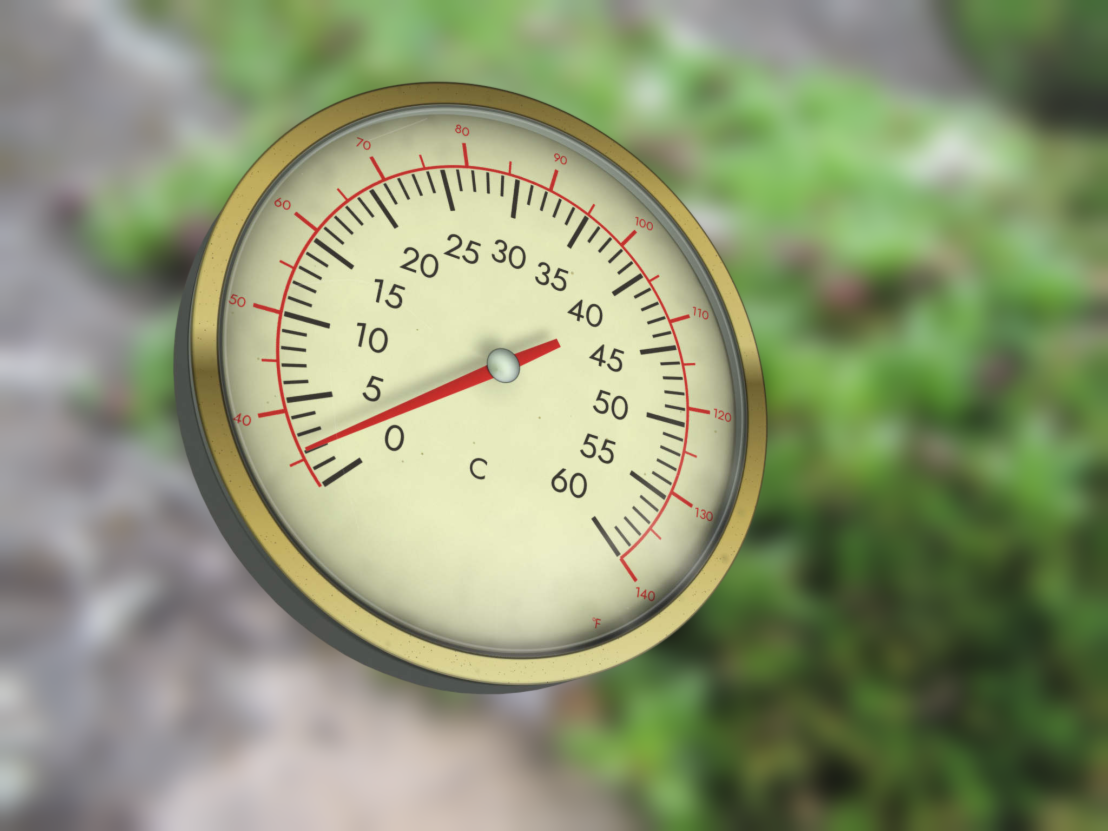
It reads value=2 unit=°C
